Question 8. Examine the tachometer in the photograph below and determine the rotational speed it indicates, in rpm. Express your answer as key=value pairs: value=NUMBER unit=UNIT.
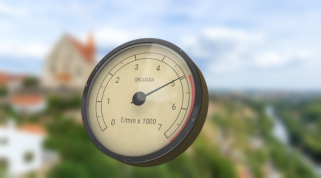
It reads value=5000 unit=rpm
